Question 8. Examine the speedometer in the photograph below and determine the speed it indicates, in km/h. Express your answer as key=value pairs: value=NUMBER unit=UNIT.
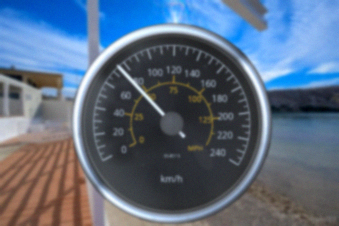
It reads value=75 unit=km/h
